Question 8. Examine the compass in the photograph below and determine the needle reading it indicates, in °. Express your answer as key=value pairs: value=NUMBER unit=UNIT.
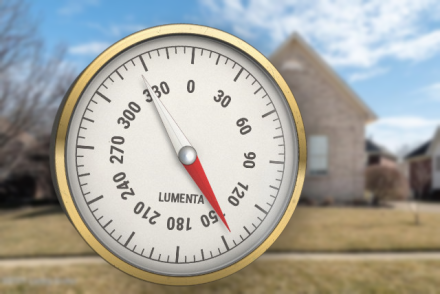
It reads value=145 unit=°
